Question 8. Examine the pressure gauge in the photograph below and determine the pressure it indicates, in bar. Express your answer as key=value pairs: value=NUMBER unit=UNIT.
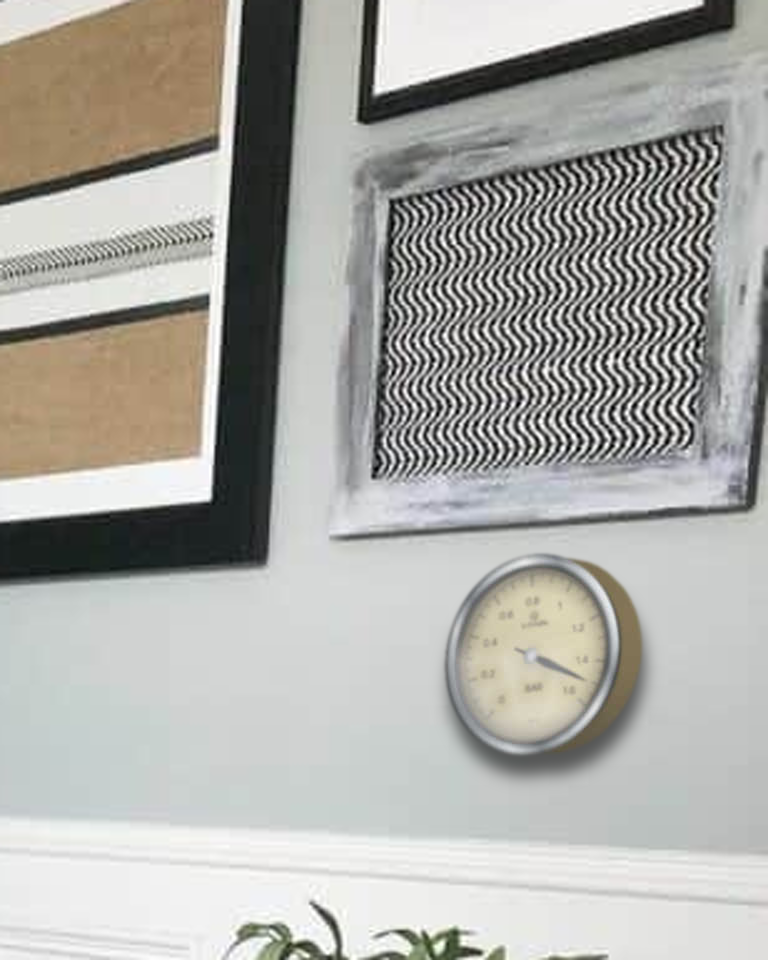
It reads value=1.5 unit=bar
